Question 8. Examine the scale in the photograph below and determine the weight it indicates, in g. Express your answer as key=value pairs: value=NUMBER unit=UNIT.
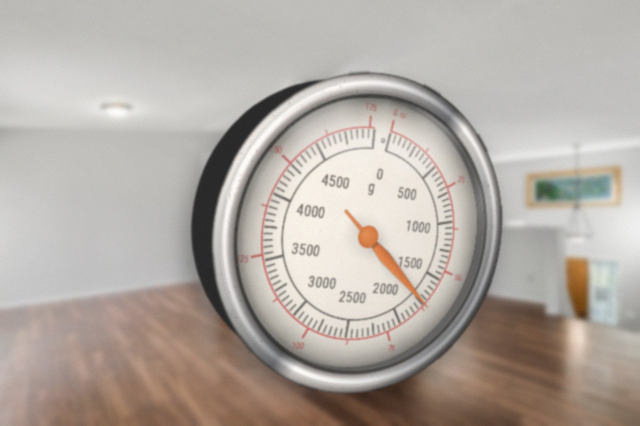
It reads value=1750 unit=g
